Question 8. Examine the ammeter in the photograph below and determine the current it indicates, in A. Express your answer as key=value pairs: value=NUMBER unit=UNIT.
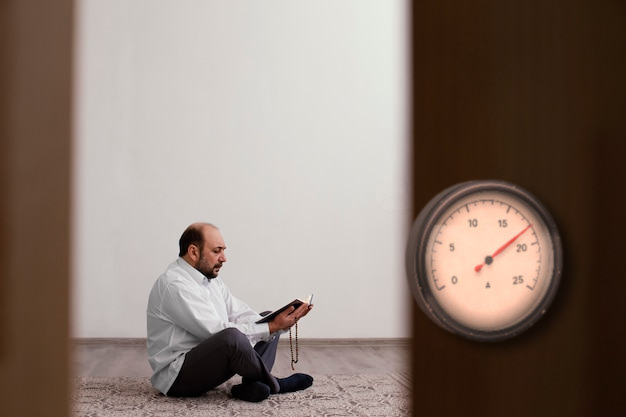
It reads value=18 unit=A
